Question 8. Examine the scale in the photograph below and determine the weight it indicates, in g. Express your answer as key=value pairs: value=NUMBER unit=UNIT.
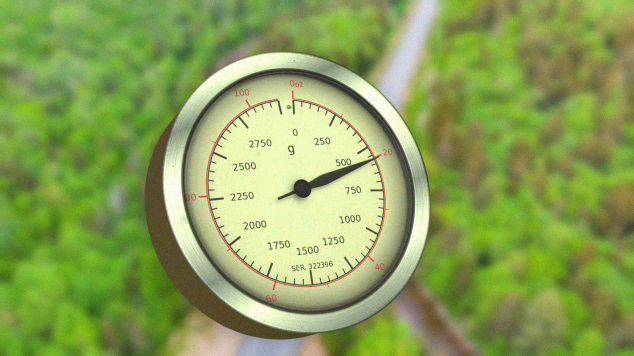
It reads value=575 unit=g
